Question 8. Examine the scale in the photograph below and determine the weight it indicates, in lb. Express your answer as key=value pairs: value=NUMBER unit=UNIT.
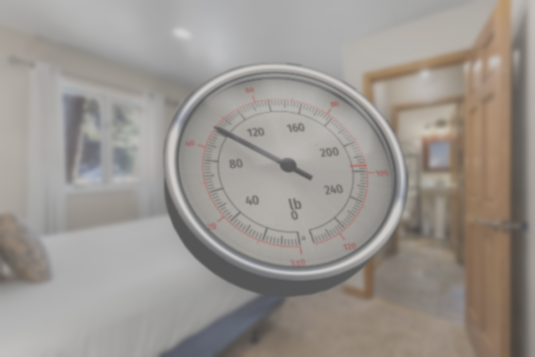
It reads value=100 unit=lb
